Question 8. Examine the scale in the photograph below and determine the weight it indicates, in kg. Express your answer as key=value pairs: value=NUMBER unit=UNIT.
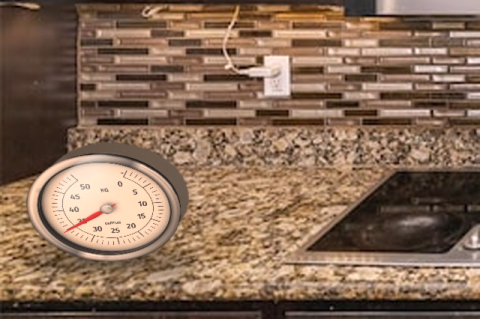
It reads value=35 unit=kg
